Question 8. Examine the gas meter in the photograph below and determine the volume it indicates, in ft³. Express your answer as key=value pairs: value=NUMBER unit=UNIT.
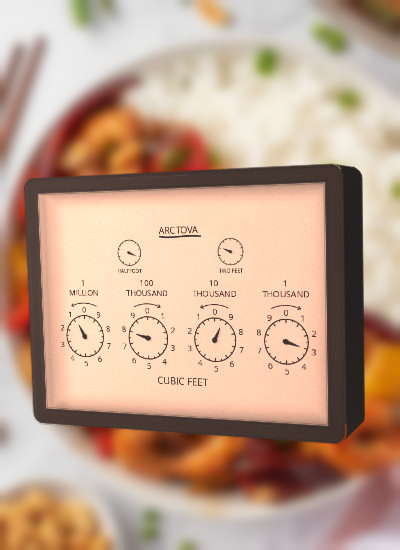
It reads value=79300 unit=ft³
